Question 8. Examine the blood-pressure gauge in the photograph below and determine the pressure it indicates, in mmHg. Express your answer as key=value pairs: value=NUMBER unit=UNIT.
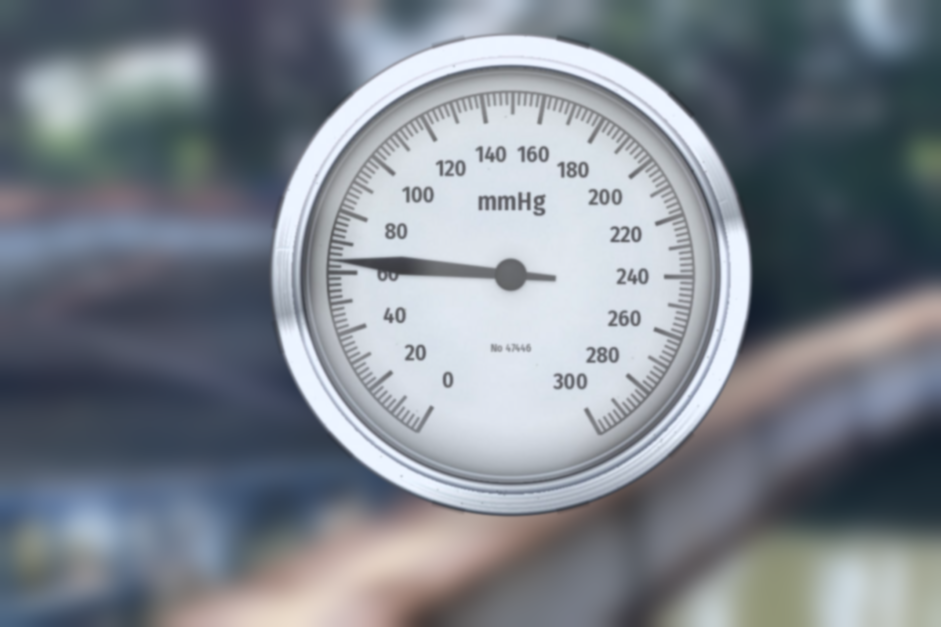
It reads value=64 unit=mmHg
